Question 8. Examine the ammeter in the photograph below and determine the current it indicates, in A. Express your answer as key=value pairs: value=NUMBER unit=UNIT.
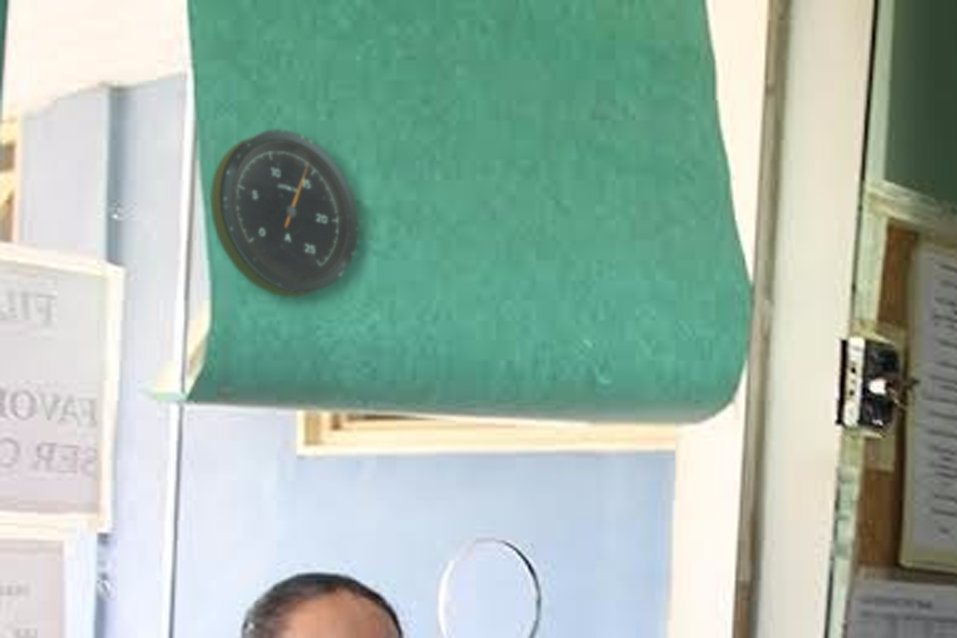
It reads value=14 unit=A
